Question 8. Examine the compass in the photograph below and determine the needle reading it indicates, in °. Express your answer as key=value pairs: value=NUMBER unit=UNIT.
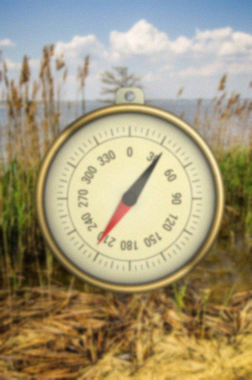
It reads value=215 unit=°
